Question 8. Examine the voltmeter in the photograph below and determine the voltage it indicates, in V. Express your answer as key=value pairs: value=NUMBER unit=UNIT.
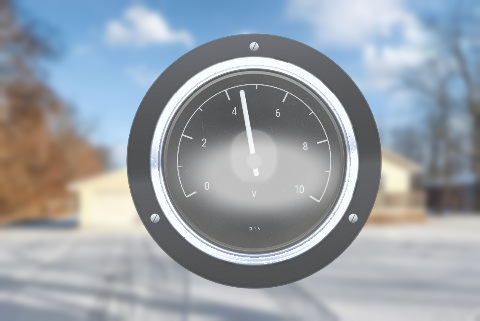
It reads value=4.5 unit=V
